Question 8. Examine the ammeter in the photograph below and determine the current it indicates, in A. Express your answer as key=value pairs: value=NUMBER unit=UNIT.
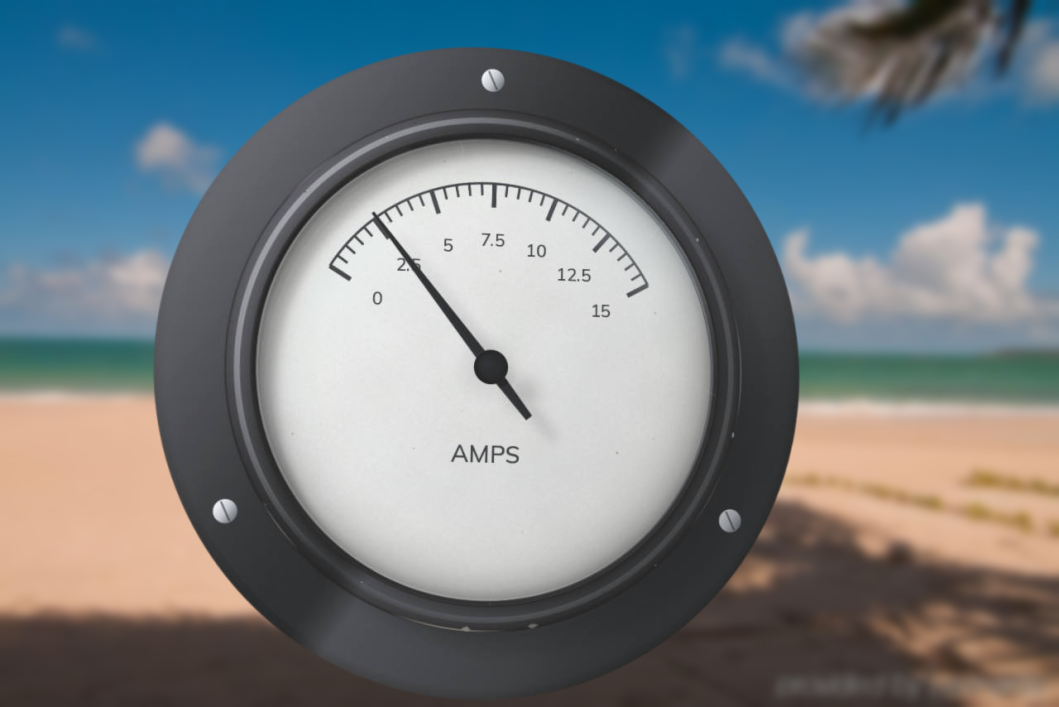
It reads value=2.5 unit=A
